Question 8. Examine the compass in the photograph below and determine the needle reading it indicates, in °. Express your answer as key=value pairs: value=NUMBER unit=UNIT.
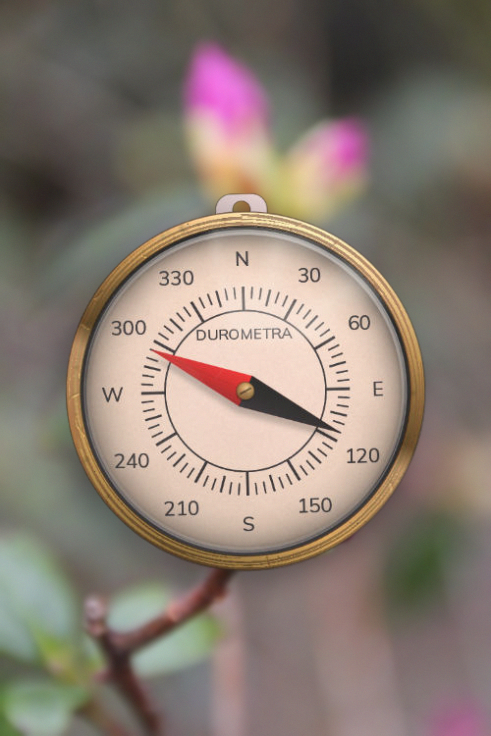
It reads value=295 unit=°
